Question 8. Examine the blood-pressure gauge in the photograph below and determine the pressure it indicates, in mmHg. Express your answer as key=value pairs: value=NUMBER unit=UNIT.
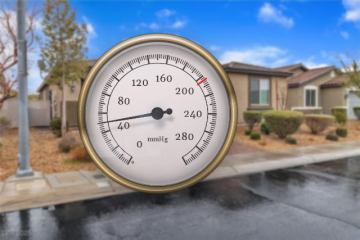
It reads value=50 unit=mmHg
